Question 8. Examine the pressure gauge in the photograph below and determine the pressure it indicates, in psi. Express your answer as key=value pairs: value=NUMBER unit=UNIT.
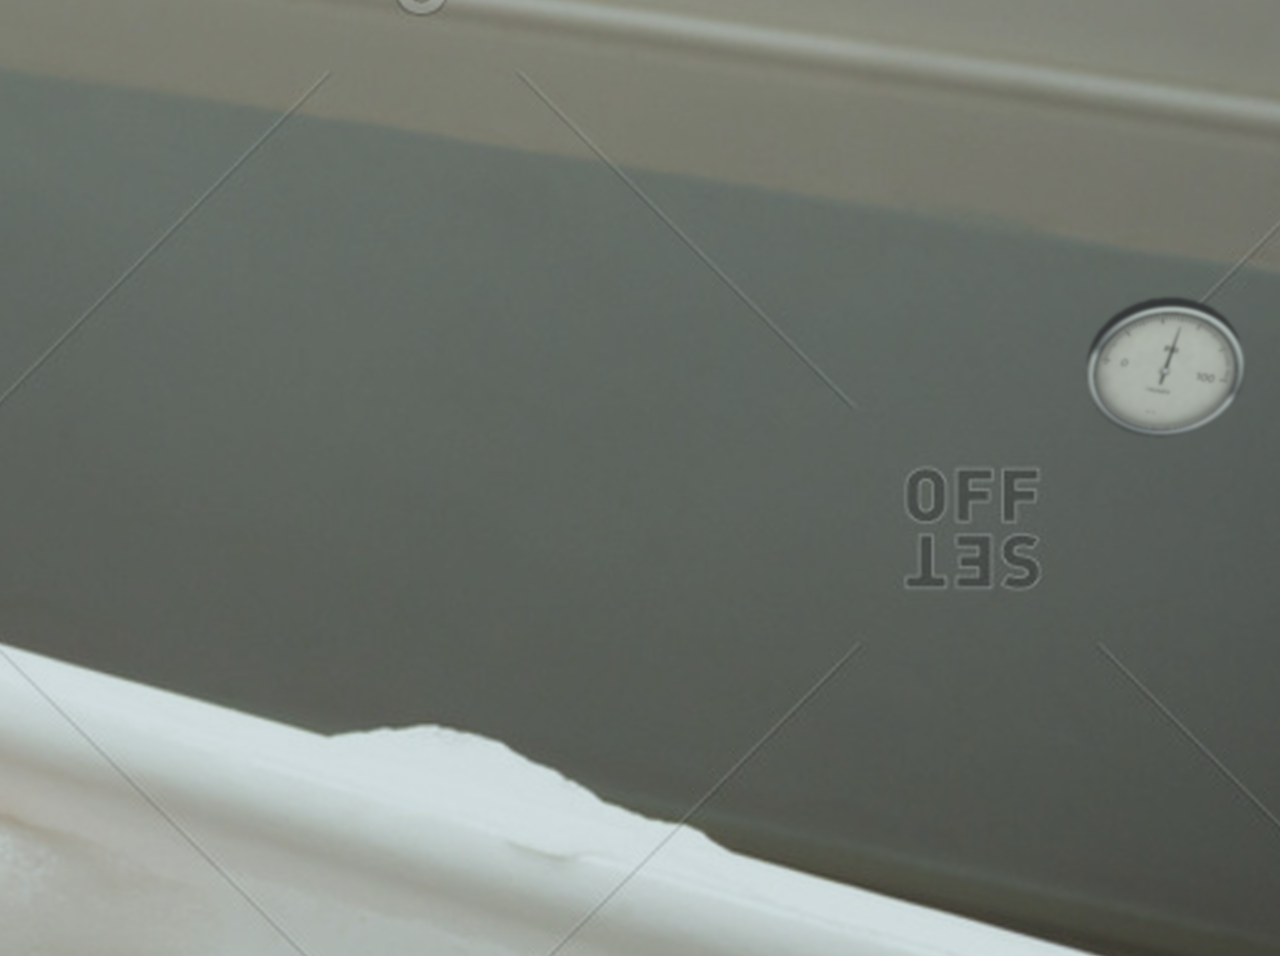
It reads value=50 unit=psi
